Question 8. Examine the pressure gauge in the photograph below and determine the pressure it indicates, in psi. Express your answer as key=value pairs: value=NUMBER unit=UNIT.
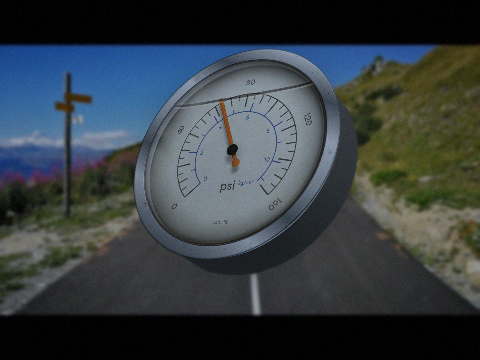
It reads value=65 unit=psi
